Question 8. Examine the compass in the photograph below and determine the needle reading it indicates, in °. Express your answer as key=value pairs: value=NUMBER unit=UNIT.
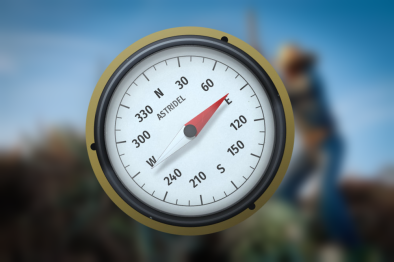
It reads value=85 unit=°
